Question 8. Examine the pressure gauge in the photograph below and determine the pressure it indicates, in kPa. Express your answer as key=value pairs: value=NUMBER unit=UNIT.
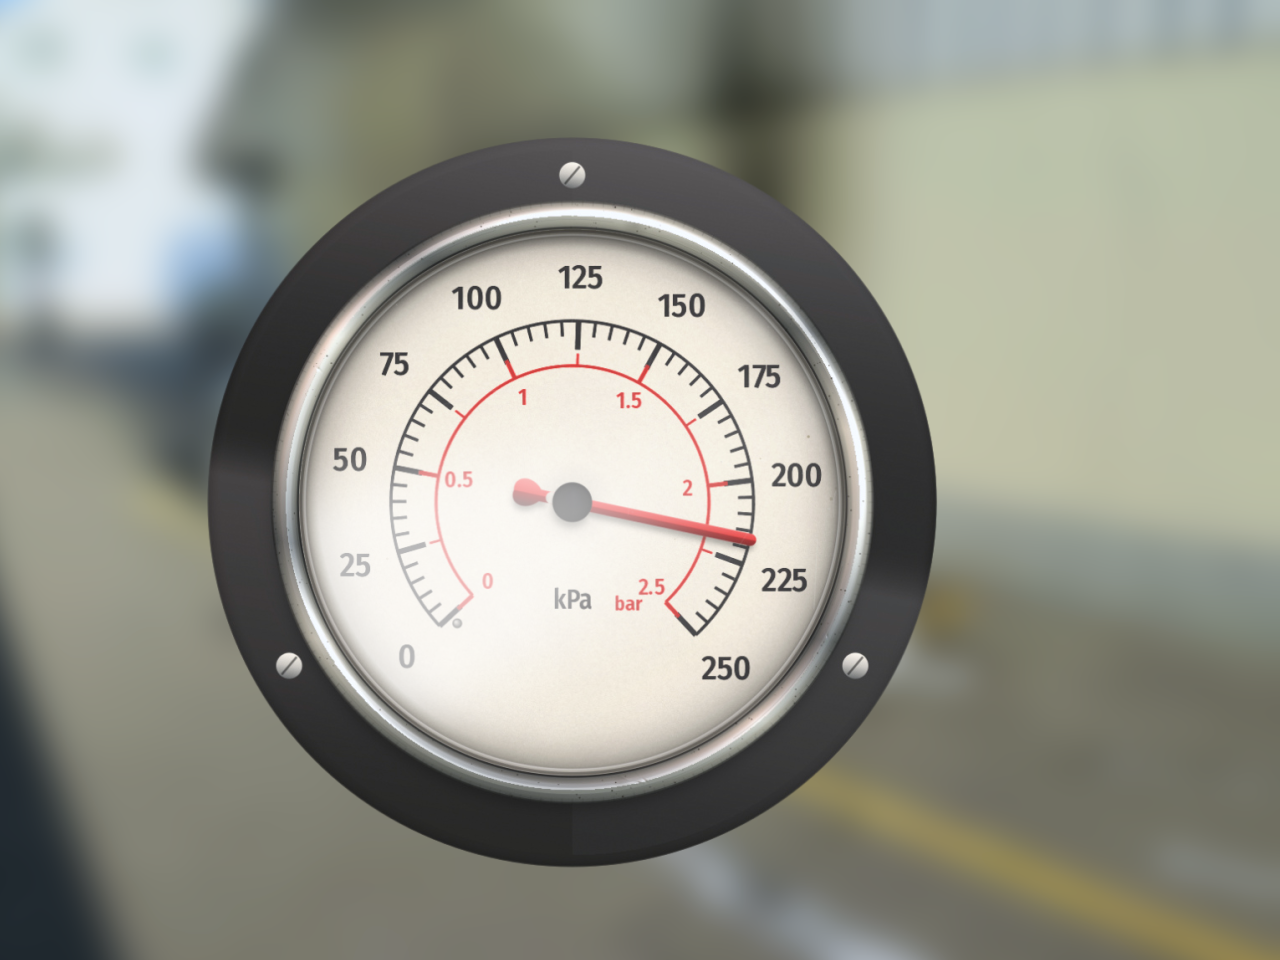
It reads value=217.5 unit=kPa
